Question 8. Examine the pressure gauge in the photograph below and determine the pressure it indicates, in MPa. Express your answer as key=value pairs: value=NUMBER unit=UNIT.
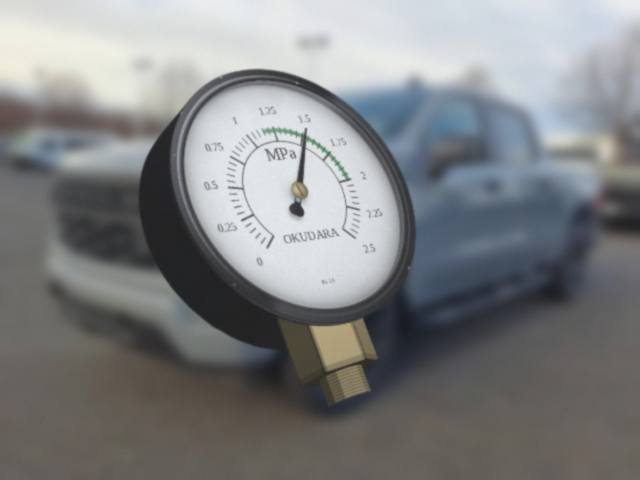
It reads value=1.5 unit=MPa
